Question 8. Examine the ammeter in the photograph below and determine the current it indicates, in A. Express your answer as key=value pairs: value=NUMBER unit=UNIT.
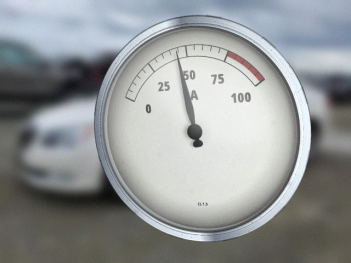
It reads value=45 unit=A
